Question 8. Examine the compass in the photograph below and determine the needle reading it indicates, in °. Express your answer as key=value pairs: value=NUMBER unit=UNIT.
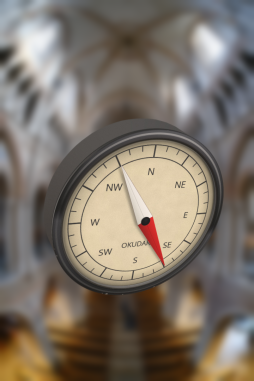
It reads value=150 unit=°
